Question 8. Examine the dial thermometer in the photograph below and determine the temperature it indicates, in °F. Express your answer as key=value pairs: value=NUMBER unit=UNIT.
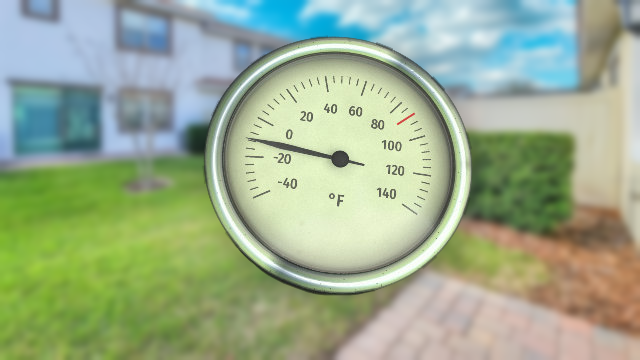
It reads value=-12 unit=°F
